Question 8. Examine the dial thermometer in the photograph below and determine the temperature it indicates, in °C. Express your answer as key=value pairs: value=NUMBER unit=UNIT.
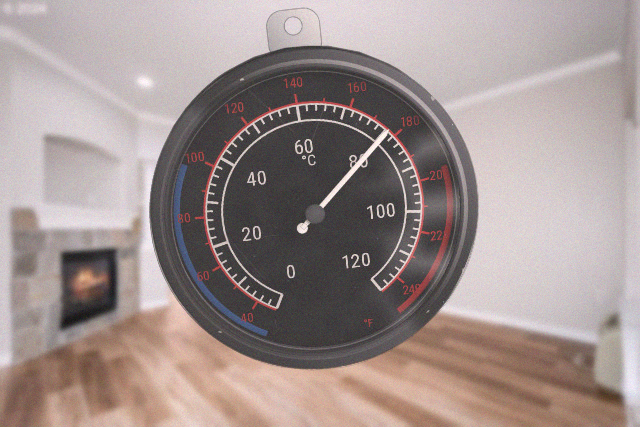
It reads value=80 unit=°C
